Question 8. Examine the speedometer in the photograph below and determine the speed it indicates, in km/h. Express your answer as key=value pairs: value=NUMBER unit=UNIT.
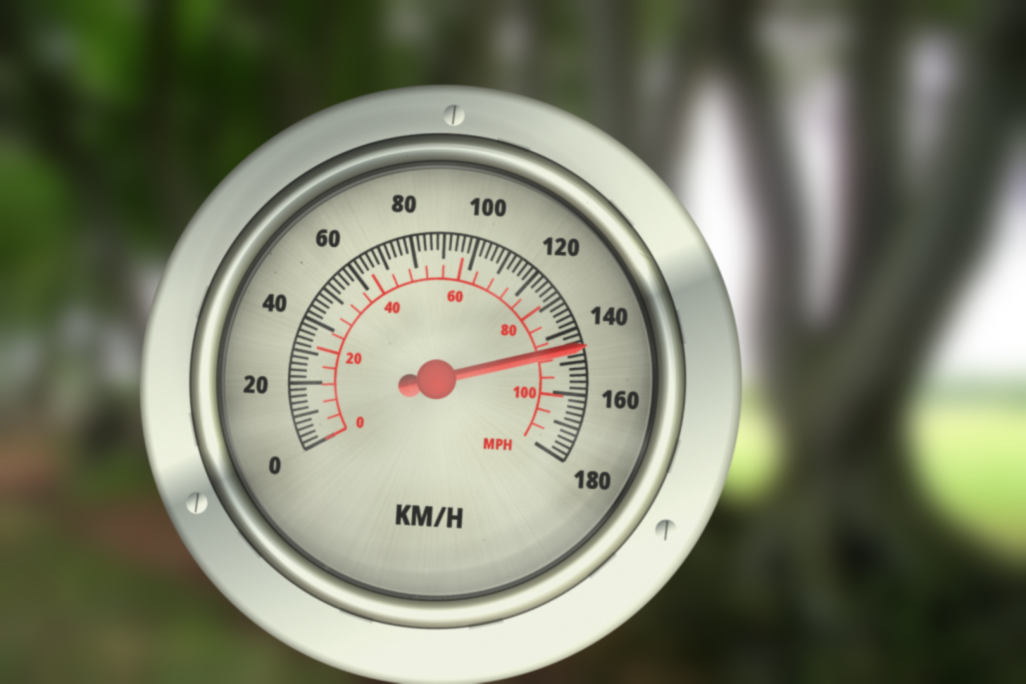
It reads value=146 unit=km/h
